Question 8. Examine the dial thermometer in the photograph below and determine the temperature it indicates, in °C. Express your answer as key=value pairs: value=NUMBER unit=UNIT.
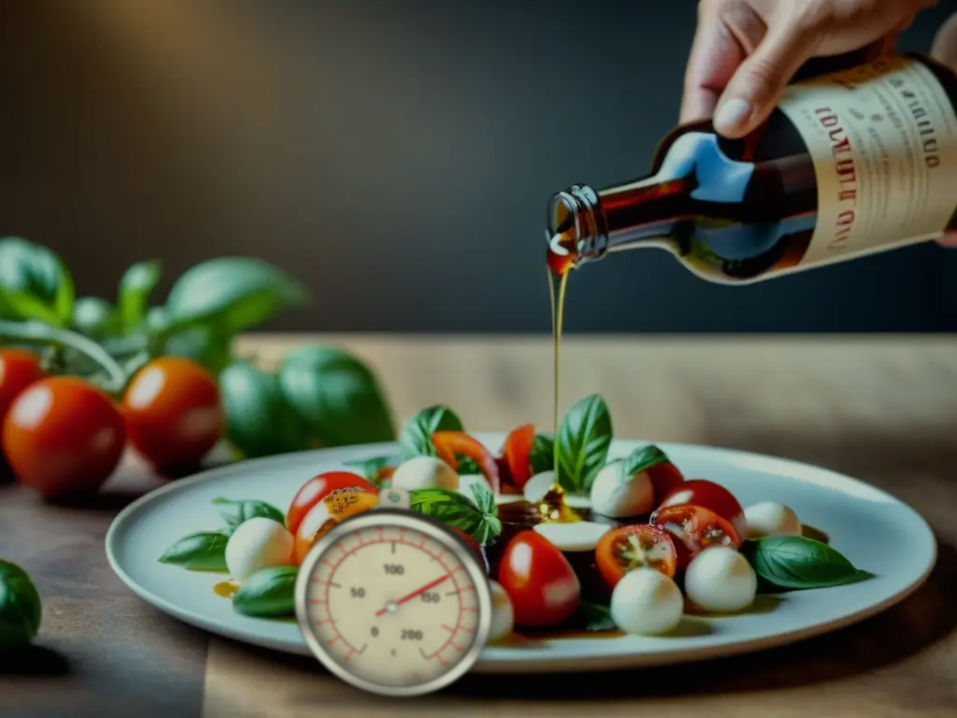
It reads value=137.5 unit=°C
